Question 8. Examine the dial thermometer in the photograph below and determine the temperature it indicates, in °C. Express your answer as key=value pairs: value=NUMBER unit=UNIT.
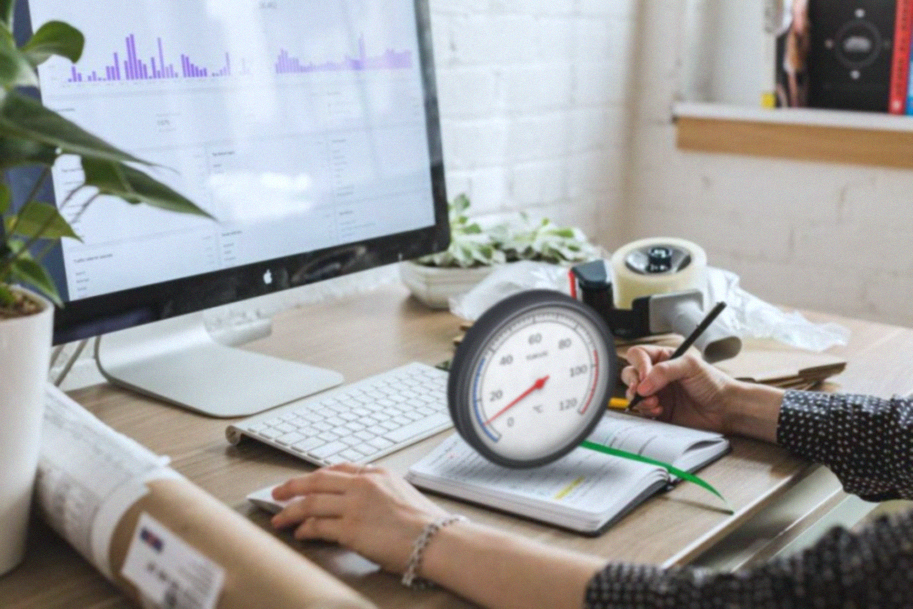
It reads value=10 unit=°C
